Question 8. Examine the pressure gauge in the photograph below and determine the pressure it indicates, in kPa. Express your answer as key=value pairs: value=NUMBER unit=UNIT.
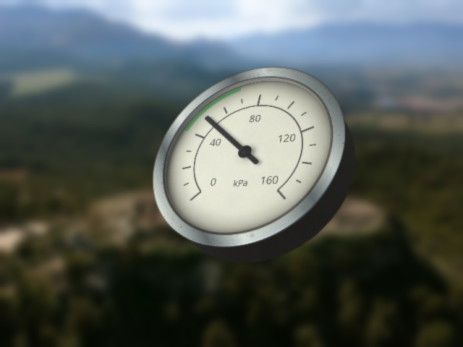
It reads value=50 unit=kPa
